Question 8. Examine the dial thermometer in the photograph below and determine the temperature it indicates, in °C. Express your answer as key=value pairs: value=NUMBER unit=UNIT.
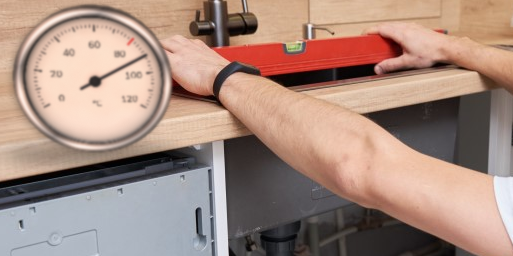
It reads value=90 unit=°C
